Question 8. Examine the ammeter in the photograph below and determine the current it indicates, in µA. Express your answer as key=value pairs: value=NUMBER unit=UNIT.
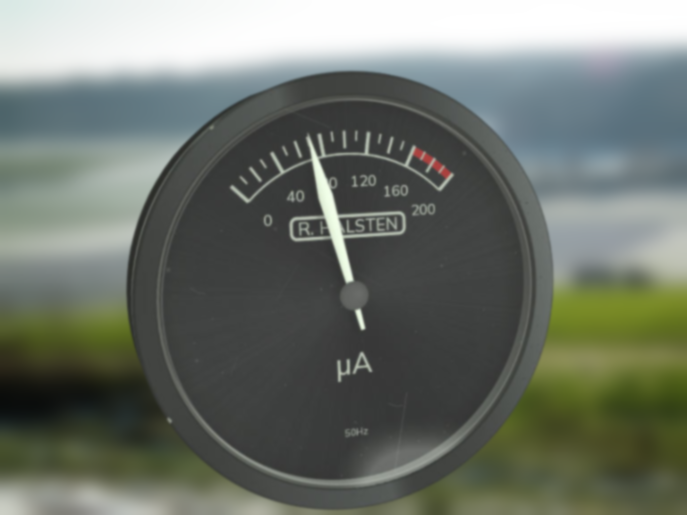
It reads value=70 unit=µA
